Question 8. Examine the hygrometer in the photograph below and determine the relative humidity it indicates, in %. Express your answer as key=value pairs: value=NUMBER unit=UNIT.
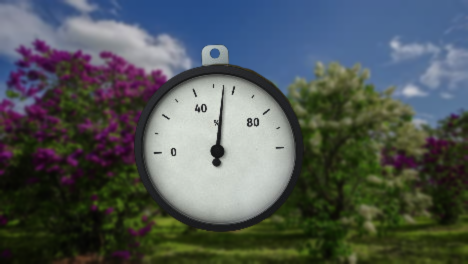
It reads value=55 unit=%
